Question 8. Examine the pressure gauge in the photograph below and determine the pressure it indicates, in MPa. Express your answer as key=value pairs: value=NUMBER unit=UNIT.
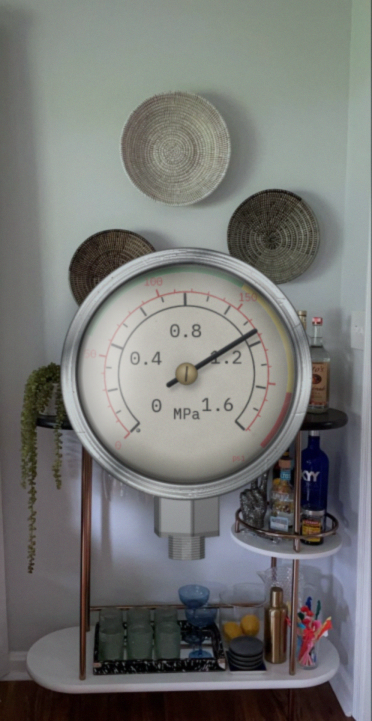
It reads value=1.15 unit=MPa
